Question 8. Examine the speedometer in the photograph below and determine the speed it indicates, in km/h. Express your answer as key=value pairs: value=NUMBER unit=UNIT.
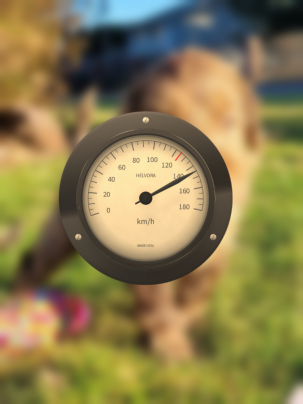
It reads value=145 unit=km/h
